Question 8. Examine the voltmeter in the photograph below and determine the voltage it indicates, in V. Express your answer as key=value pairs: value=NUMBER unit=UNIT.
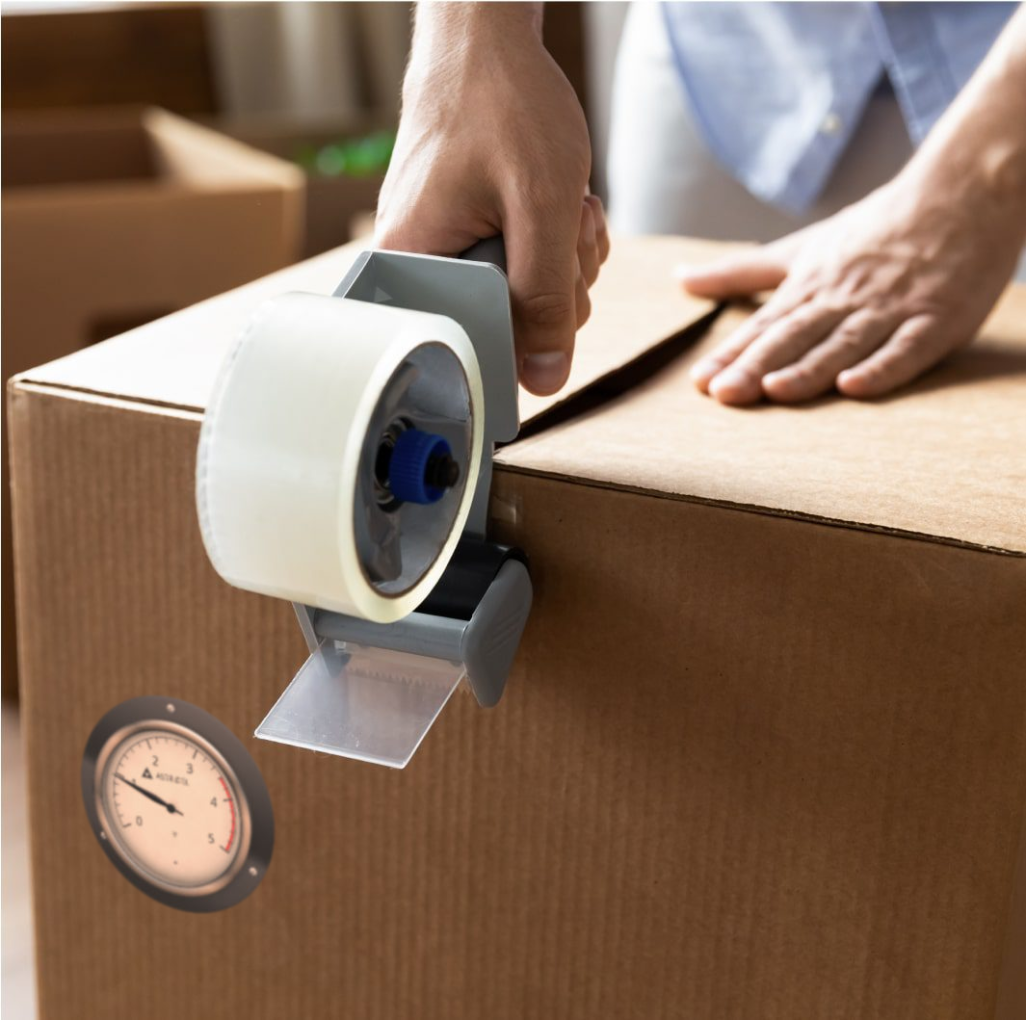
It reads value=1 unit=V
